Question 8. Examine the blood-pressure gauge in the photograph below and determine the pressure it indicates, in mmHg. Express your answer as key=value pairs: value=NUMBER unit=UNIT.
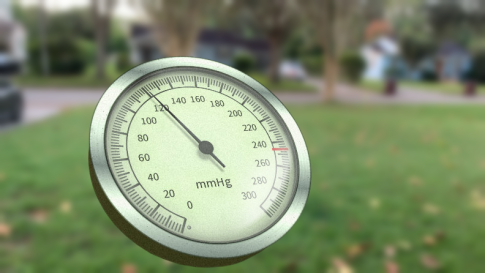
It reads value=120 unit=mmHg
